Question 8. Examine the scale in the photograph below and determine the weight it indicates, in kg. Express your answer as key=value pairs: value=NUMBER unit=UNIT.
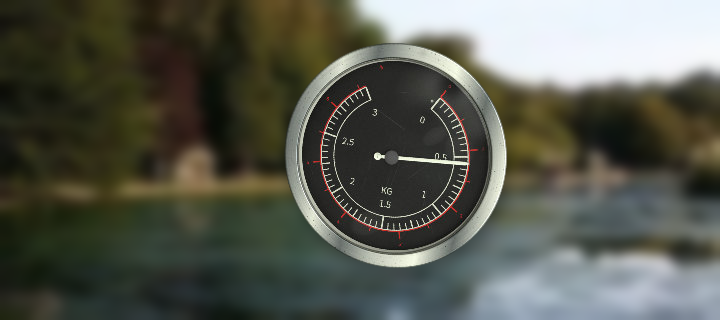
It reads value=0.55 unit=kg
